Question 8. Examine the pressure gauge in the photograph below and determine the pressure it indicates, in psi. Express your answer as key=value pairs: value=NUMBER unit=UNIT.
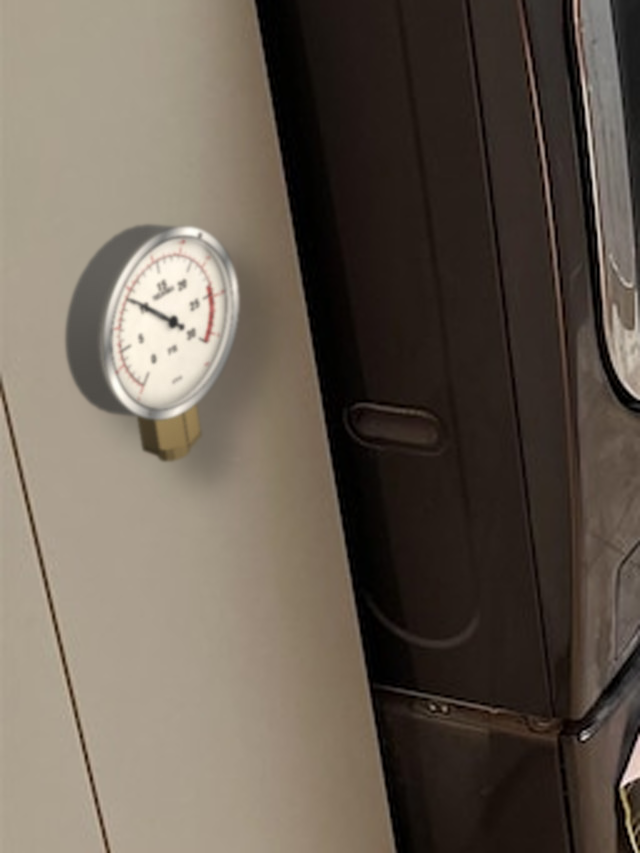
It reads value=10 unit=psi
